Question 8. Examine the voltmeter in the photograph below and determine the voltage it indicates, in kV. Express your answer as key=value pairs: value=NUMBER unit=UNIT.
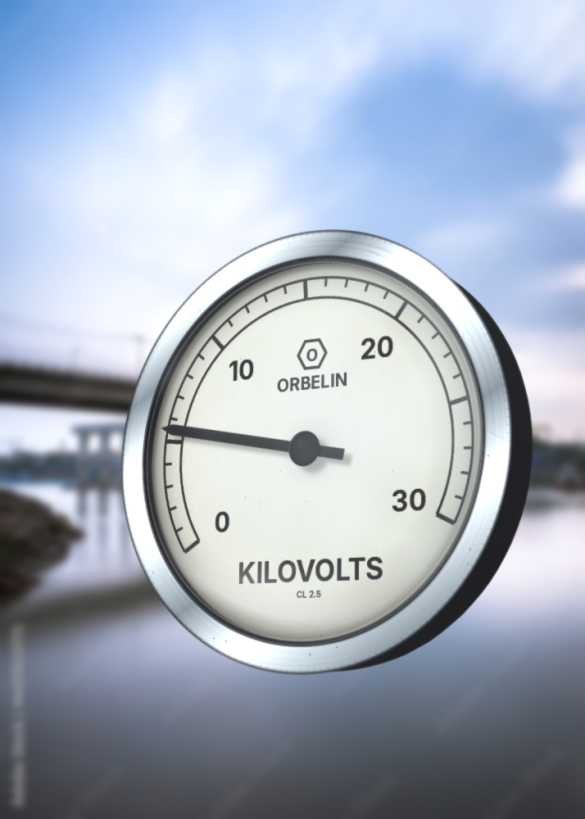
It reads value=5.5 unit=kV
